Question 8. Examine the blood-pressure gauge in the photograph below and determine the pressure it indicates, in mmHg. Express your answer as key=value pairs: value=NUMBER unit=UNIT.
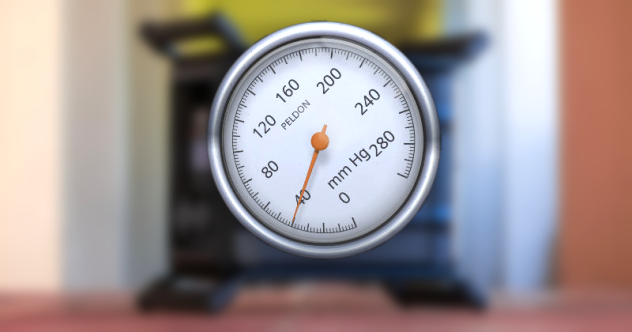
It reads value=40 unit=mmHg
